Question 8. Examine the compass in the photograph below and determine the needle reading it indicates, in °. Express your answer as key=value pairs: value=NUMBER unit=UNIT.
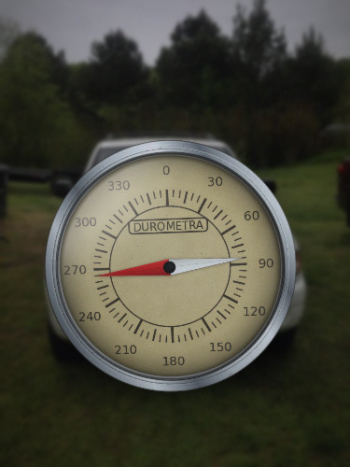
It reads value=265 unit=°
